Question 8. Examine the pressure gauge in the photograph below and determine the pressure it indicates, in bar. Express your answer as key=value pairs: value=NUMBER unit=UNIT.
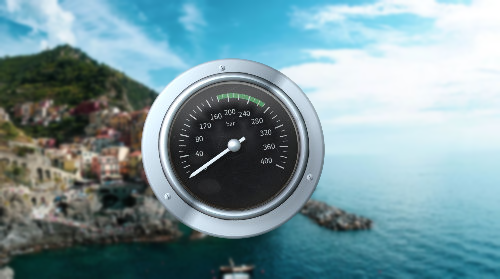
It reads value=0 unit=bar
